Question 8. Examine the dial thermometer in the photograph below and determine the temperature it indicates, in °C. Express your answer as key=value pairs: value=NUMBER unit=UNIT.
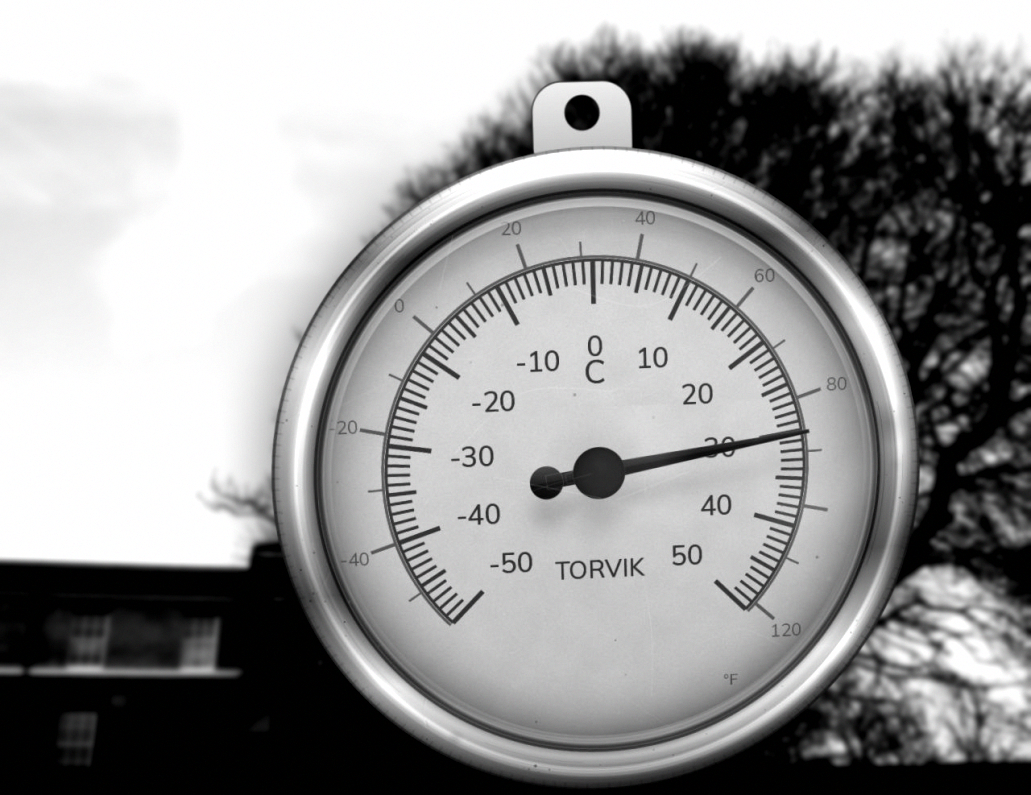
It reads value=30 unit=°C
